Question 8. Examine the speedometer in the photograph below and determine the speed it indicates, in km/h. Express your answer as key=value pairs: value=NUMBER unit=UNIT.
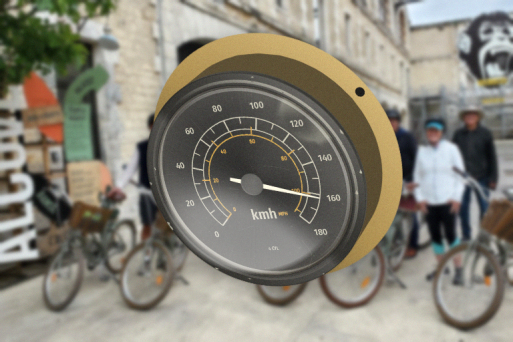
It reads value=160 unit=km/h
